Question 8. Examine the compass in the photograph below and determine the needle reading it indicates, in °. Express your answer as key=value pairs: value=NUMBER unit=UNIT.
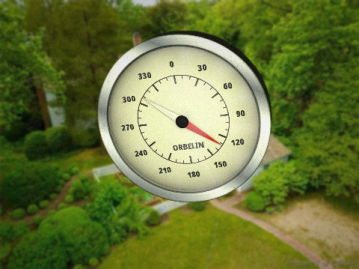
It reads value=130 unit=°
